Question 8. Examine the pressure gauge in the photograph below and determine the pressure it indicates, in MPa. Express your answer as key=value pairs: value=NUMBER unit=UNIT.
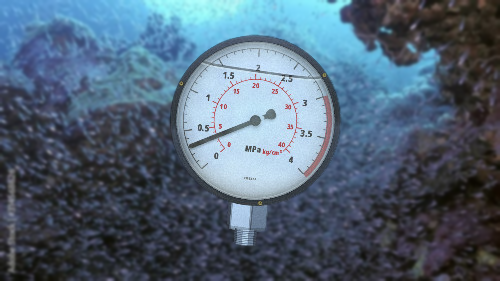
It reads value=0.3 unit=MPa
